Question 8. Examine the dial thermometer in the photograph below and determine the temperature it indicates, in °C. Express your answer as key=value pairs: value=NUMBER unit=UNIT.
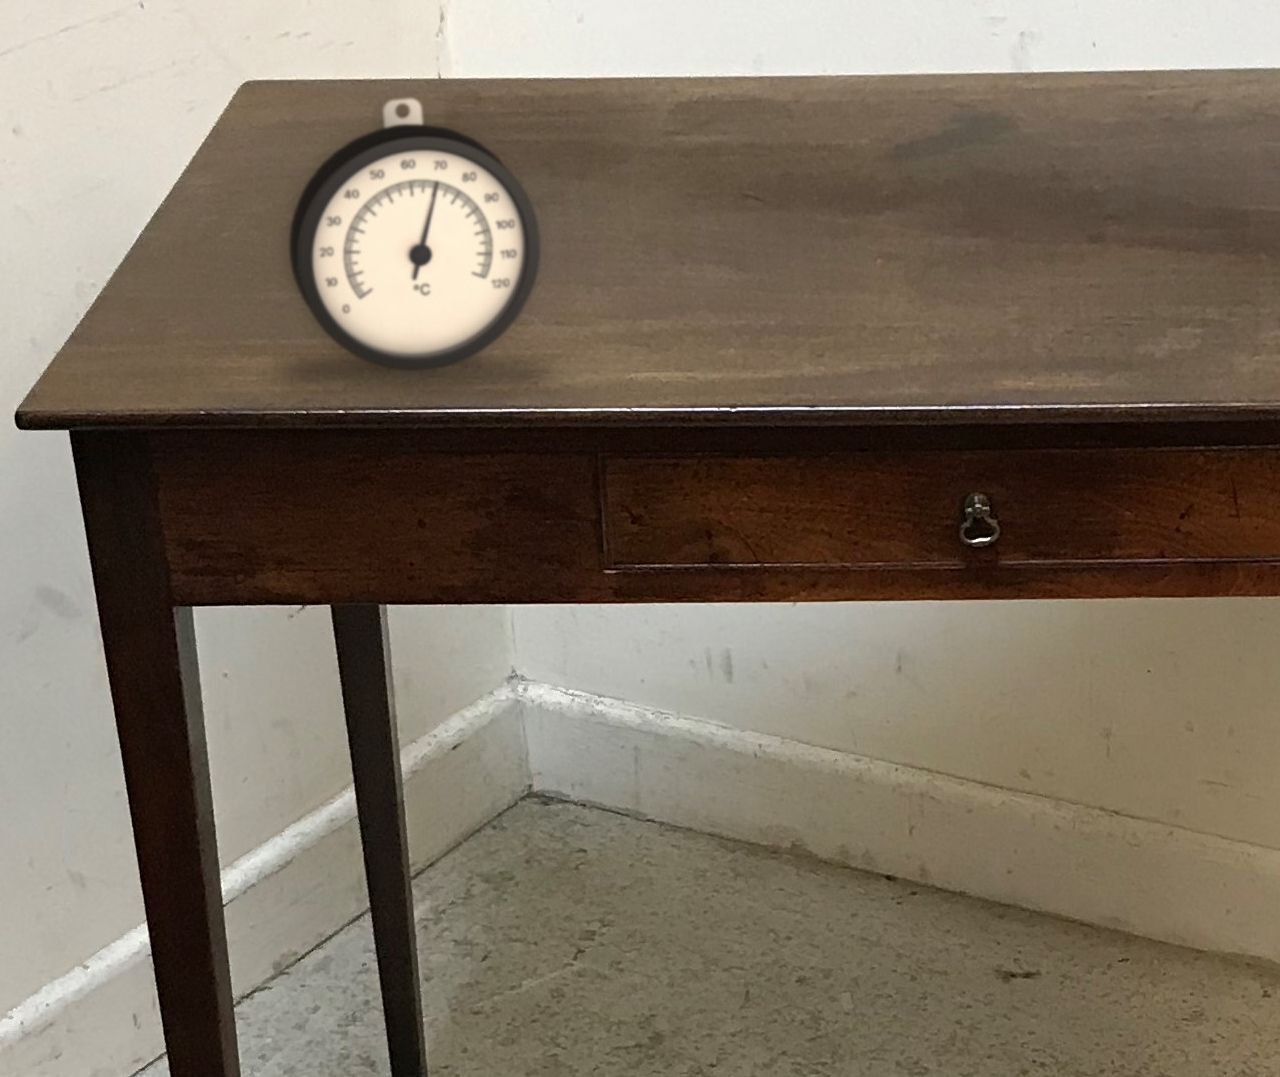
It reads value=70 unit=°C
